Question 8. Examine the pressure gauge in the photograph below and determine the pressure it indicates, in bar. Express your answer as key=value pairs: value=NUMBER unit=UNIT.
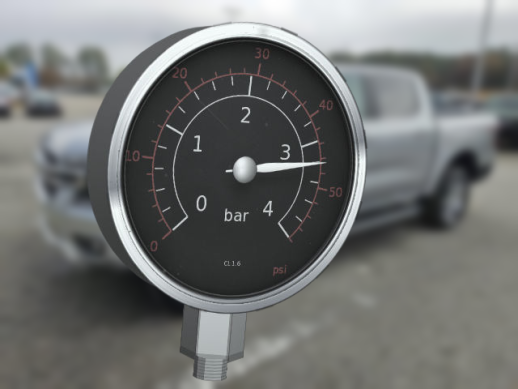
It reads value=3.2 unit=bar
